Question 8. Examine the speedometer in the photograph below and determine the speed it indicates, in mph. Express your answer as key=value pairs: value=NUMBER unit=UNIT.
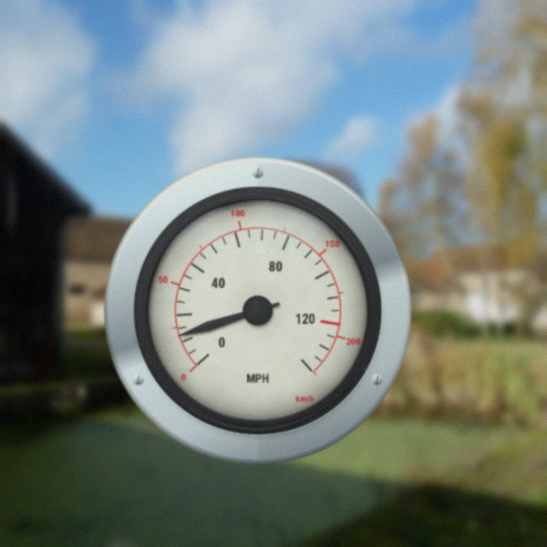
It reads value=12.5 unit=mph
